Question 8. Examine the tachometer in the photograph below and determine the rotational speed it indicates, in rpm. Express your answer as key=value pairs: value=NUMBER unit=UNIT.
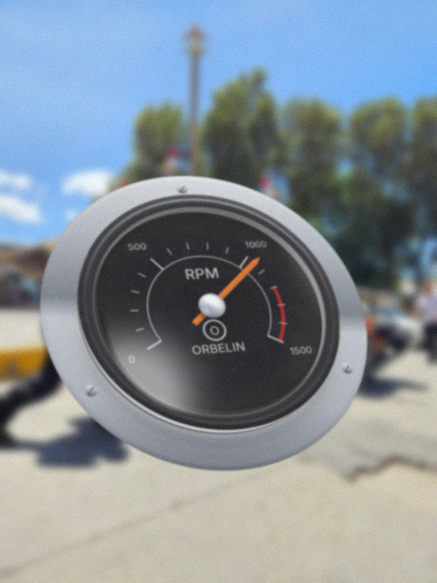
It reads value=1050 unit=rpm
